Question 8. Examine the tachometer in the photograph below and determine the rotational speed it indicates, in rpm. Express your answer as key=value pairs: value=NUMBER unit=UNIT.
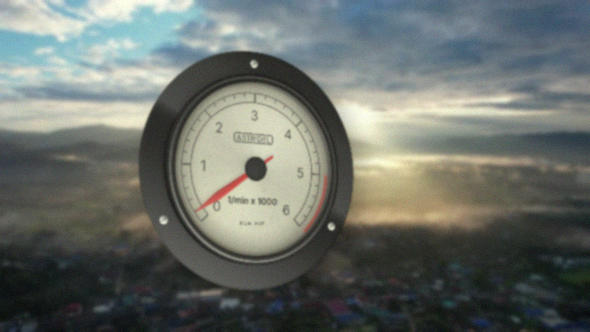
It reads value=200 unit=rpm
